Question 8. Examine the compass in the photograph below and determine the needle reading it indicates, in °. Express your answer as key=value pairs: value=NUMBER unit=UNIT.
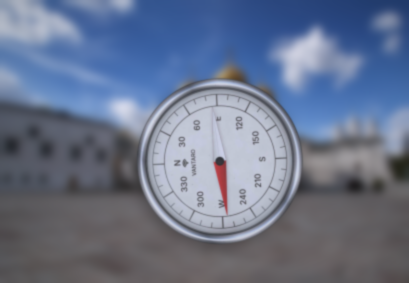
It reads value=265 unit=°
